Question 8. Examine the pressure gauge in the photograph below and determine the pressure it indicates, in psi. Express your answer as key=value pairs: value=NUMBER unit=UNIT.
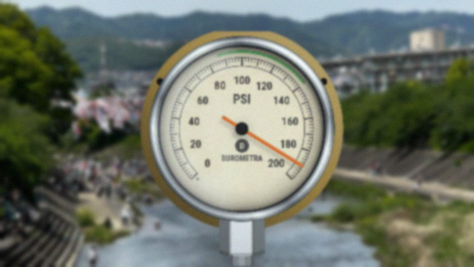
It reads value=190 unit=psi
